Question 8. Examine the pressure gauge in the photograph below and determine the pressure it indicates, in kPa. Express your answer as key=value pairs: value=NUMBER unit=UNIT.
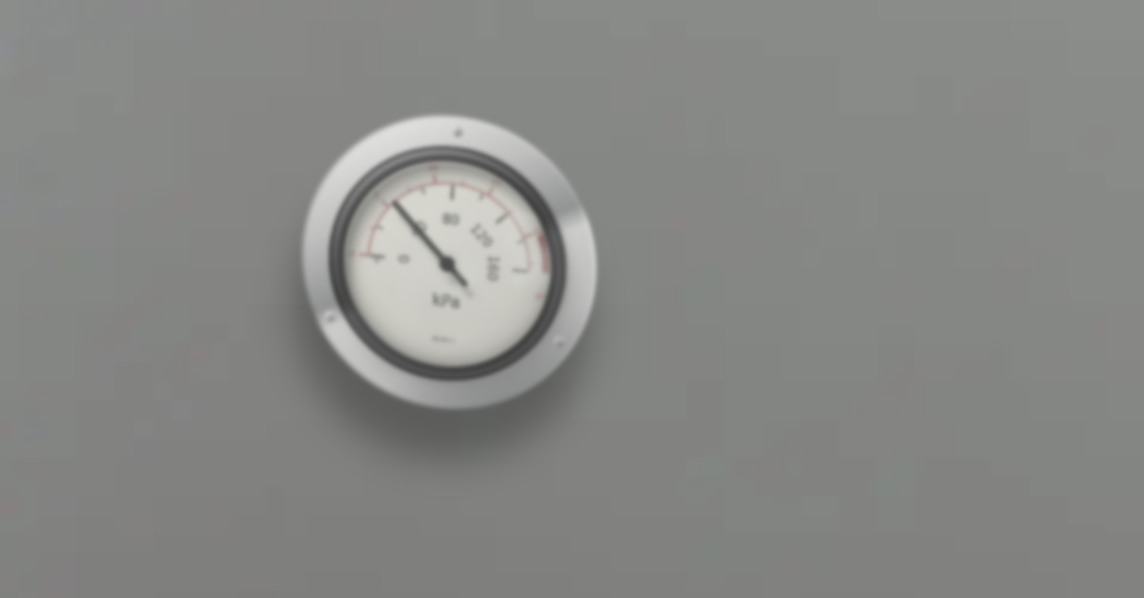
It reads value=40 unit=kPa
